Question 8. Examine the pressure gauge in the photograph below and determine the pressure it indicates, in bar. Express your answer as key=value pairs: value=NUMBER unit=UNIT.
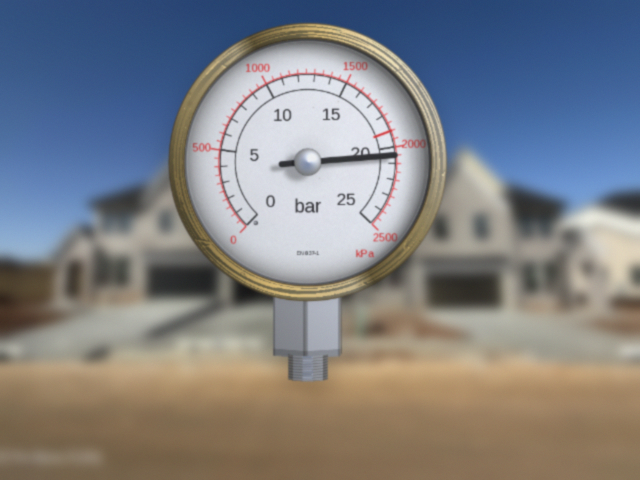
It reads value=20.5 unit=bar
